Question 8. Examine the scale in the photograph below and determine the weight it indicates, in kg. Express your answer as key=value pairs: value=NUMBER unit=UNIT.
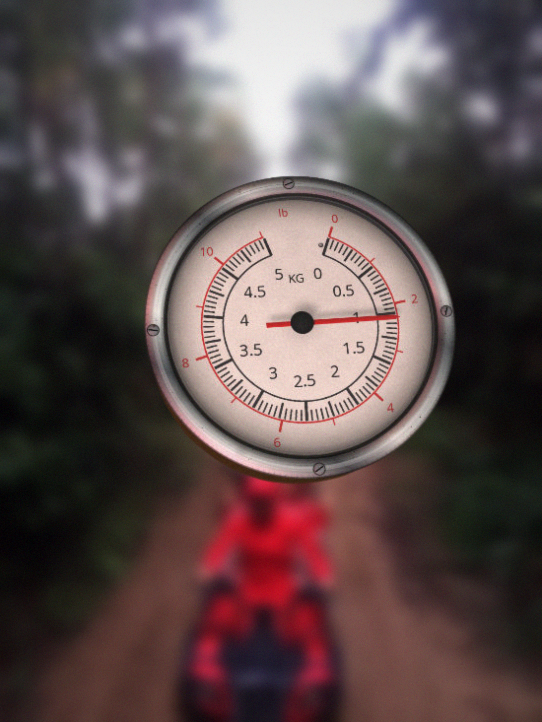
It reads value=1.05 unit=kg
